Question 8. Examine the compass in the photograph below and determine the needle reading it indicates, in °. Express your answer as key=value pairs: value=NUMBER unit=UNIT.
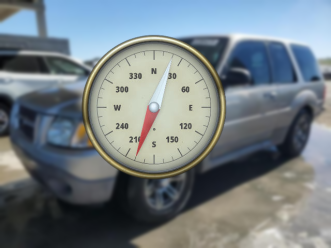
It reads value=200 unit=°
